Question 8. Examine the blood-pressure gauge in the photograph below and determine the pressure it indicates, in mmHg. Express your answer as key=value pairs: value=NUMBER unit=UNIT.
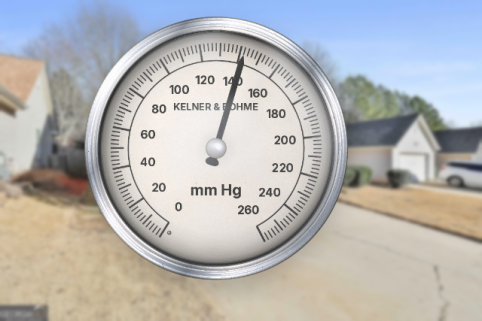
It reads value=142 unit=mmHg
